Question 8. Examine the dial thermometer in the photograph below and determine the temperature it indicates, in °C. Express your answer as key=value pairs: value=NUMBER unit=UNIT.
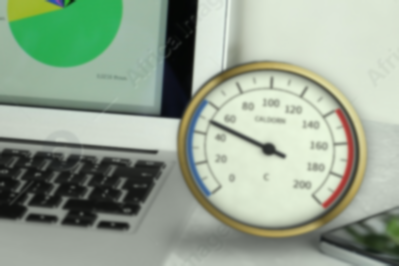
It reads value=50 unit=°C
